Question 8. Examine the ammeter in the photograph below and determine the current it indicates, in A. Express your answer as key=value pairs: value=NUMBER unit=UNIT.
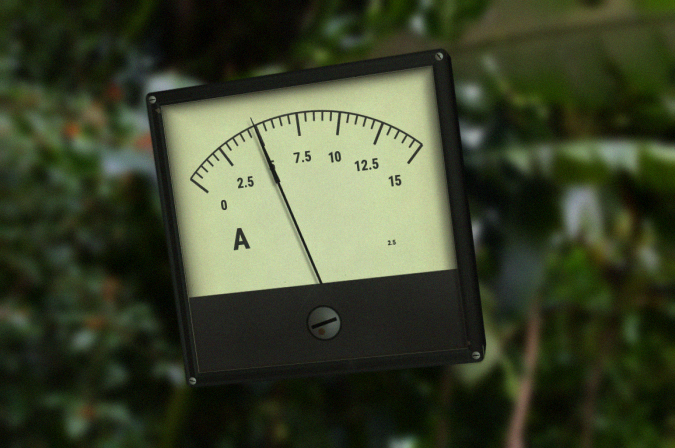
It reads value=5 unit=A
